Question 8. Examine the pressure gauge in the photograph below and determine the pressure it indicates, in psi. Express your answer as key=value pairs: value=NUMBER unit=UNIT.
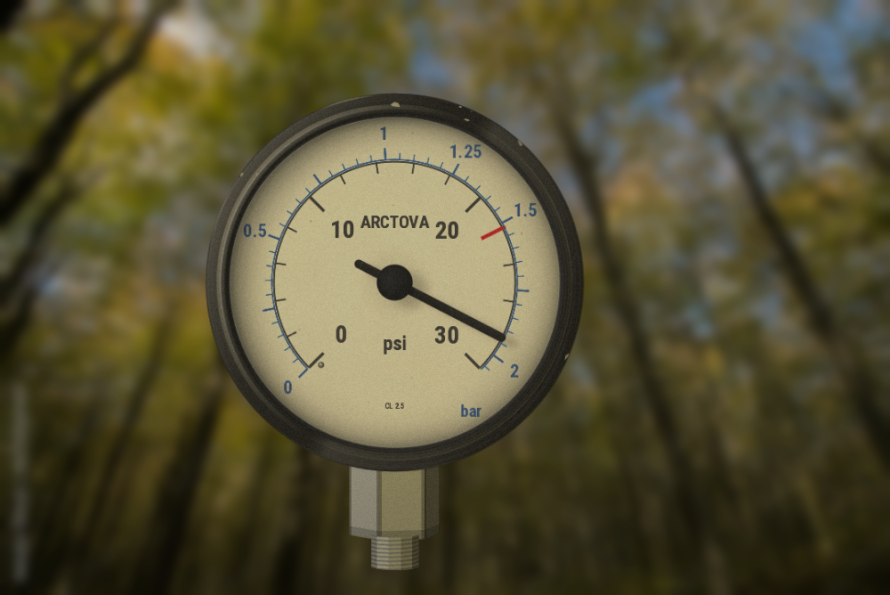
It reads value=28 unit=psi
